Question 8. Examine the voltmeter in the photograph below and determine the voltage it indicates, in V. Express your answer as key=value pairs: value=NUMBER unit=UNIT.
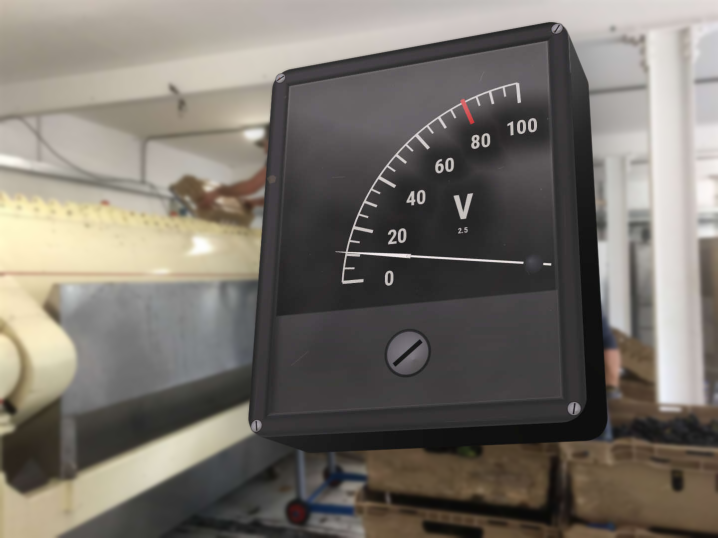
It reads value=10 unit=V
